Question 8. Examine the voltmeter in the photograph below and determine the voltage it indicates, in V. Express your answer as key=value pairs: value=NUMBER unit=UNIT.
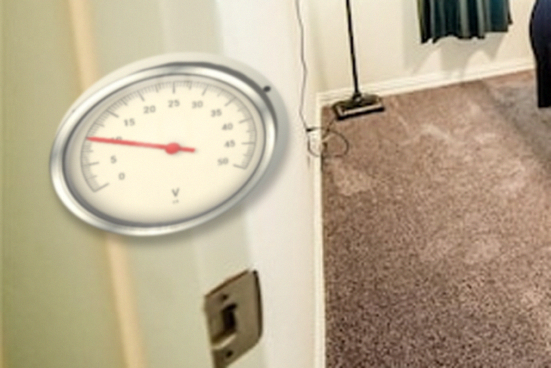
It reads value=10 unit=V
